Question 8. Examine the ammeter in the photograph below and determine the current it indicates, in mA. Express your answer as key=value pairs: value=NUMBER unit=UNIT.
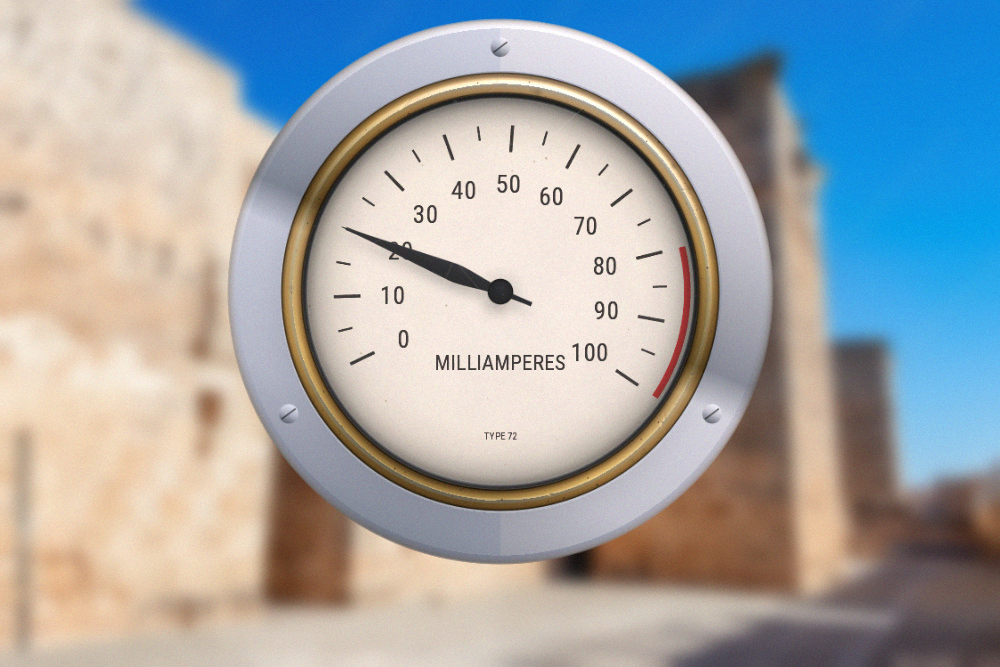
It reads value=20 unit=mA
